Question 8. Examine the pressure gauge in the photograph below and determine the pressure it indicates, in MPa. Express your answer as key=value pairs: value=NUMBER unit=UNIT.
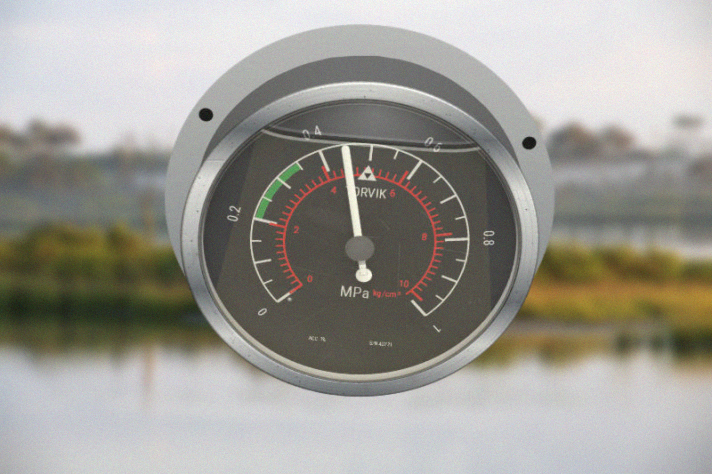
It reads value=0.45 unit=MPa
